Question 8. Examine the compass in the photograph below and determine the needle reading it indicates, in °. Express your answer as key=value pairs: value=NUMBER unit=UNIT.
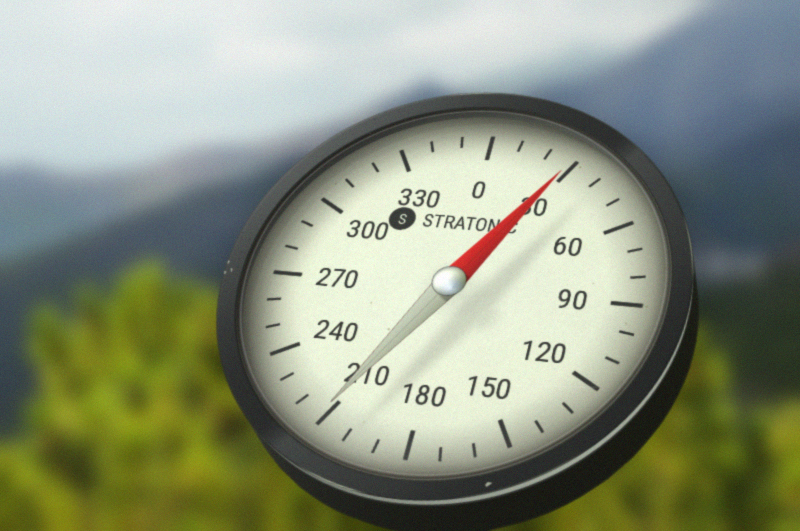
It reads value=30 unit=°
